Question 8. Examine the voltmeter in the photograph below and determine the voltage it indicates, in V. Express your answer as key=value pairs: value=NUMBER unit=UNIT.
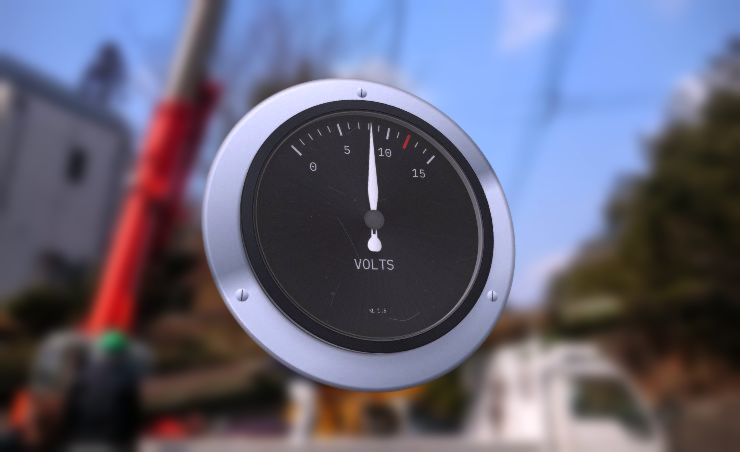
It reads value=8 unit=V
